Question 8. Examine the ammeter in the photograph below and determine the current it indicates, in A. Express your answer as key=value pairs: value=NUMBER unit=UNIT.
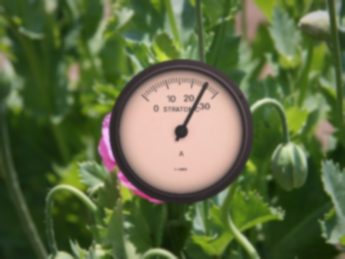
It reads value=25 unit=A
